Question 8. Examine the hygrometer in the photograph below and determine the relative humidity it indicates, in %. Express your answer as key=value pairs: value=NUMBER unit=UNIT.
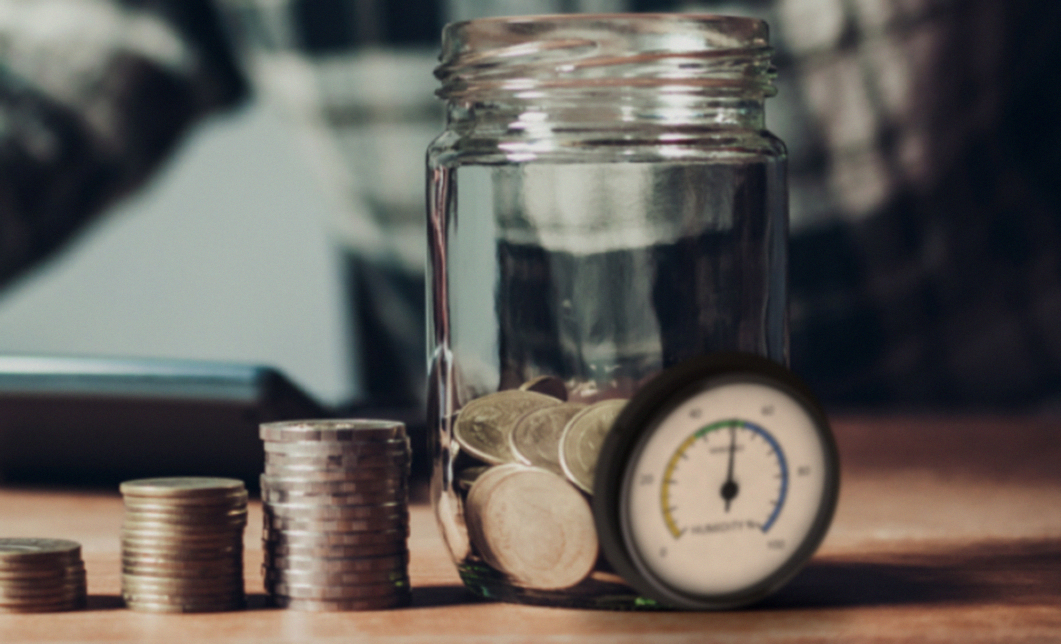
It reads value=50 unit=%
